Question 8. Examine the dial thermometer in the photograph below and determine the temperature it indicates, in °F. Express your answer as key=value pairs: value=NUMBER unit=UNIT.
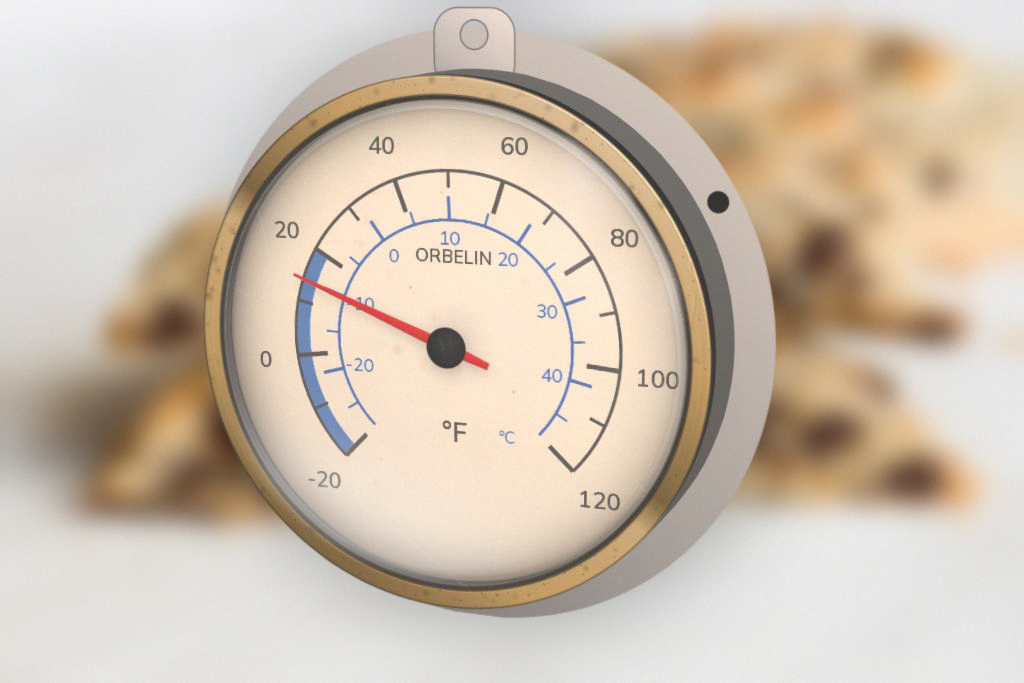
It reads value=15 unit=°F
